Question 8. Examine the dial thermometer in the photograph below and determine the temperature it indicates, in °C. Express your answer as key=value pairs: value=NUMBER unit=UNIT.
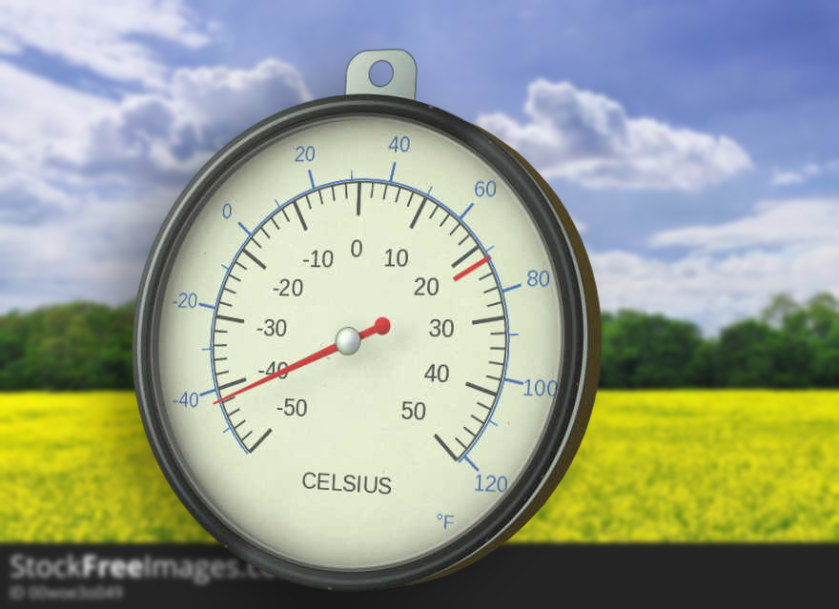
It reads value=-42 unit=°C
